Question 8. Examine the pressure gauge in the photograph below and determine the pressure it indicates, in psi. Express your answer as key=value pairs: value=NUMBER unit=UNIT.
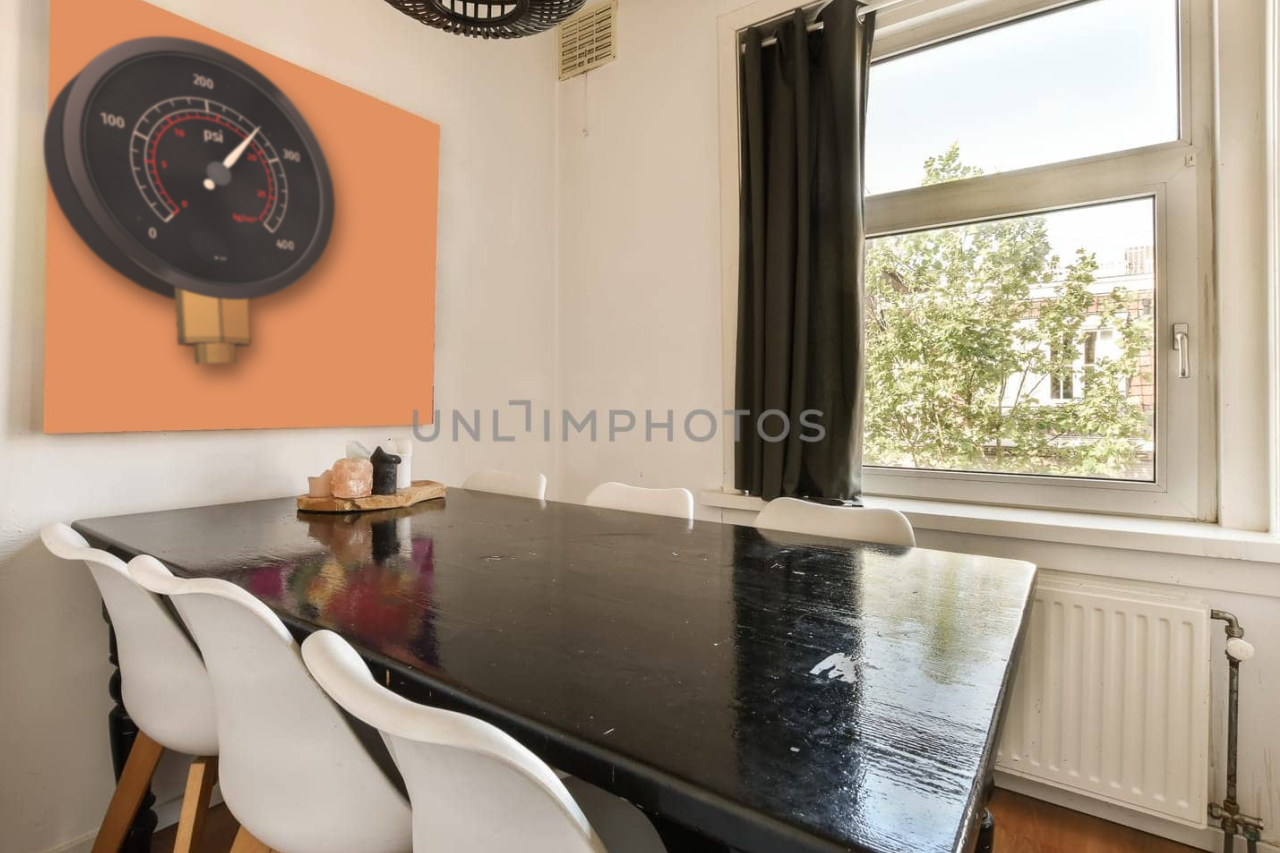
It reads value=260 unit=psi
